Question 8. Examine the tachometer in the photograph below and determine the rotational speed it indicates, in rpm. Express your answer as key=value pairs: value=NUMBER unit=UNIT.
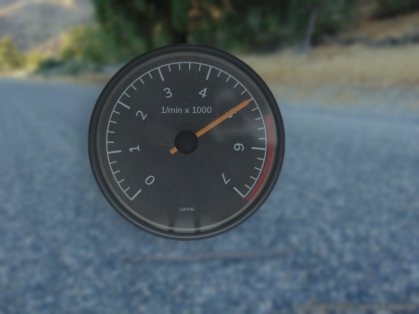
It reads value=5000 unit=rpm
